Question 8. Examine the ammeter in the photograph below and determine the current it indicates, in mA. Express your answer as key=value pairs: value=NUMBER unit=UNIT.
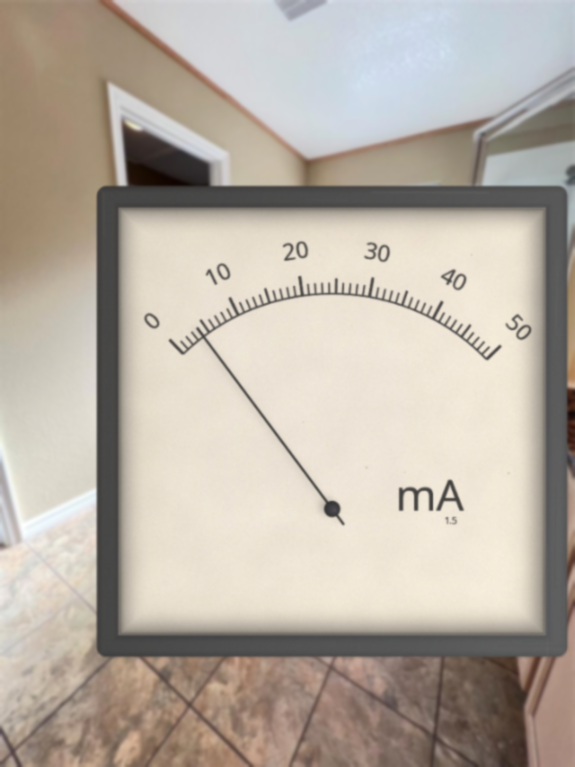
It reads value=4 unit=mA
